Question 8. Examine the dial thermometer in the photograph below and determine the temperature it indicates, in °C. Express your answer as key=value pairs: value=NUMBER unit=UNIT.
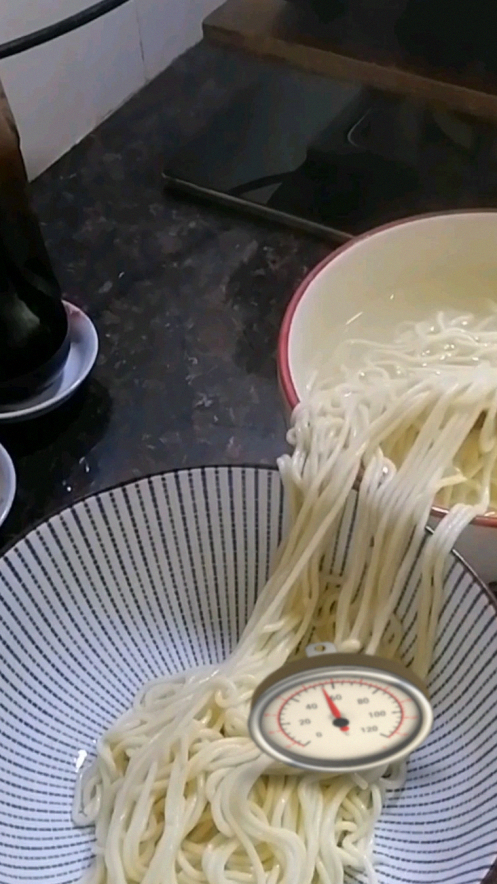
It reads value=56 unit=°C
